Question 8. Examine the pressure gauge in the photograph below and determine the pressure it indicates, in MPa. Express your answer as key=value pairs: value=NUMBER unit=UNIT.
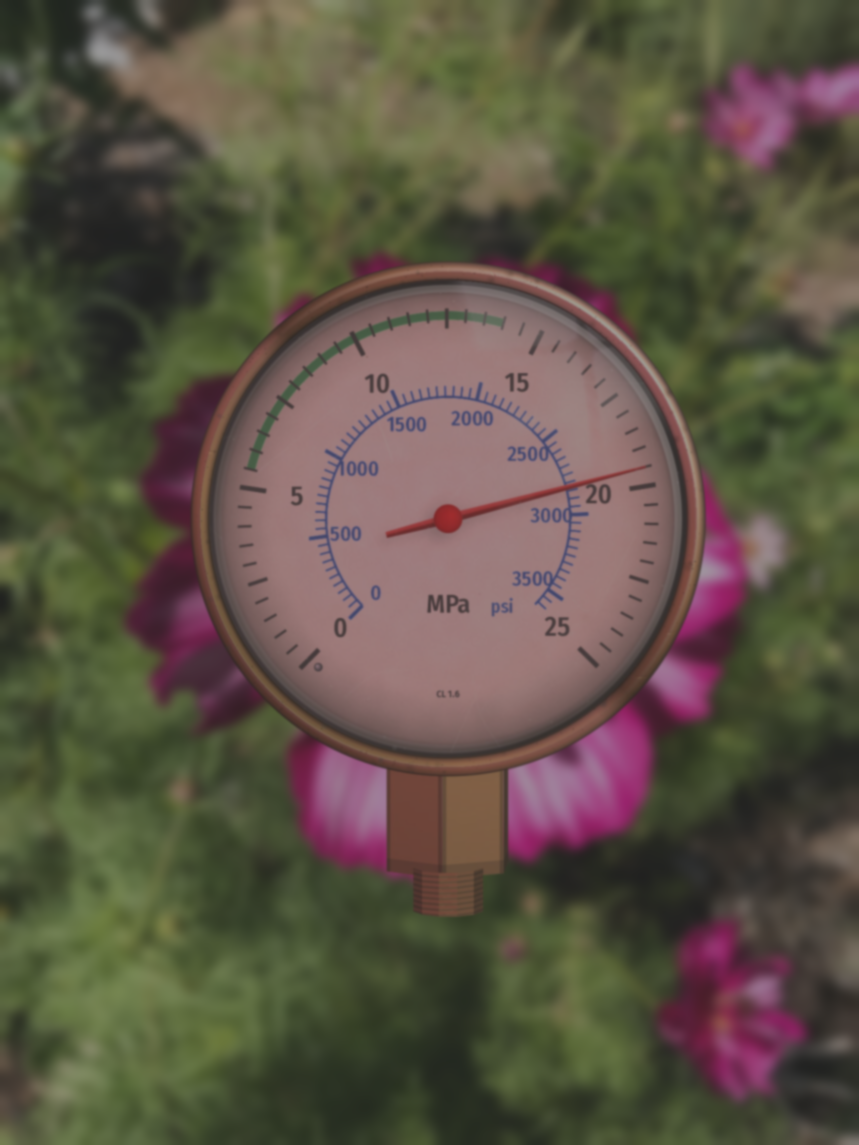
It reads value=19.5 unit=MPa
